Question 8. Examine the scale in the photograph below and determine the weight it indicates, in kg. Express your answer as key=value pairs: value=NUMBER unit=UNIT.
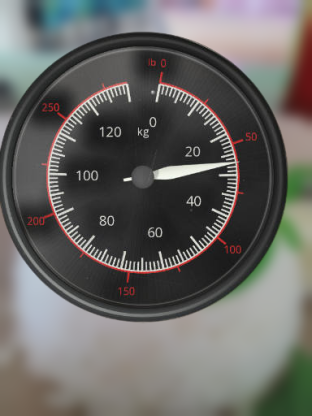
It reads value=27 unit=kg
